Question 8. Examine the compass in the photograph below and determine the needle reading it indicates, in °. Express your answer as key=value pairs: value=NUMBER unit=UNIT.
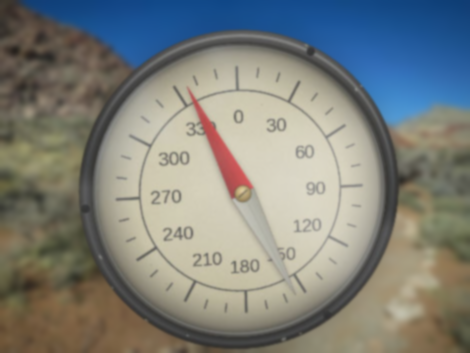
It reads value=335 unit=°
